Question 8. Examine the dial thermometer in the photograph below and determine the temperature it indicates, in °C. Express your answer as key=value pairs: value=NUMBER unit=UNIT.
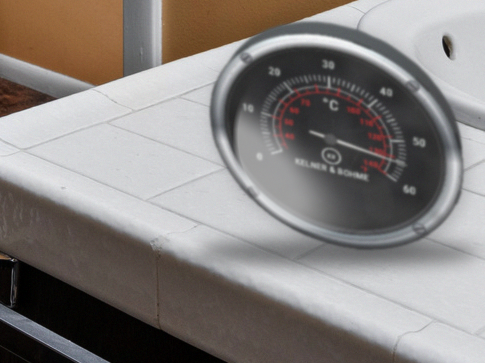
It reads value=55 unit=°C
